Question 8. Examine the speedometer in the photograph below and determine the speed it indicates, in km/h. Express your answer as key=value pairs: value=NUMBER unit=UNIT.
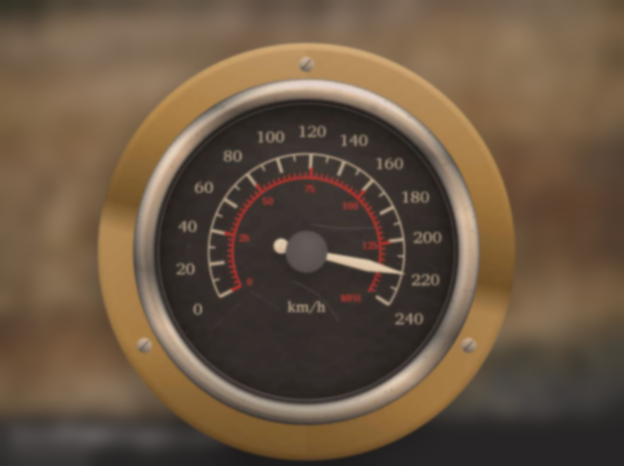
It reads value=220 unit=km/h
